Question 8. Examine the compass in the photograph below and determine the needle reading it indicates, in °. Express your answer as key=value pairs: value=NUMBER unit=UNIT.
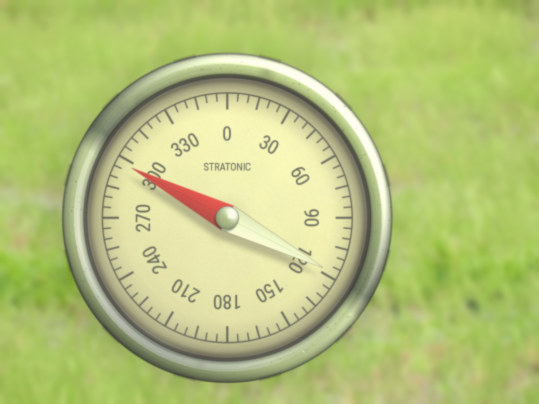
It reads value=297.5 unit=°
